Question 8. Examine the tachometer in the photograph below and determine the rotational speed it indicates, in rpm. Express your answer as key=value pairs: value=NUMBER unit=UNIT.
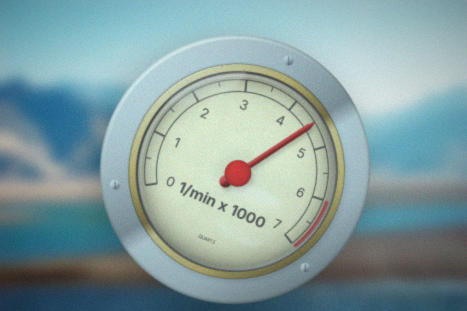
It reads value=4500 unit=rpm
